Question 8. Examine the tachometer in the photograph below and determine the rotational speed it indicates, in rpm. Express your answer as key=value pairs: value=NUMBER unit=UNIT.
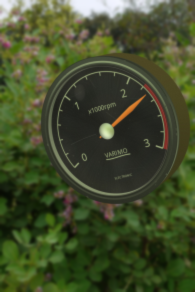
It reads value=2300 unit=rpm
